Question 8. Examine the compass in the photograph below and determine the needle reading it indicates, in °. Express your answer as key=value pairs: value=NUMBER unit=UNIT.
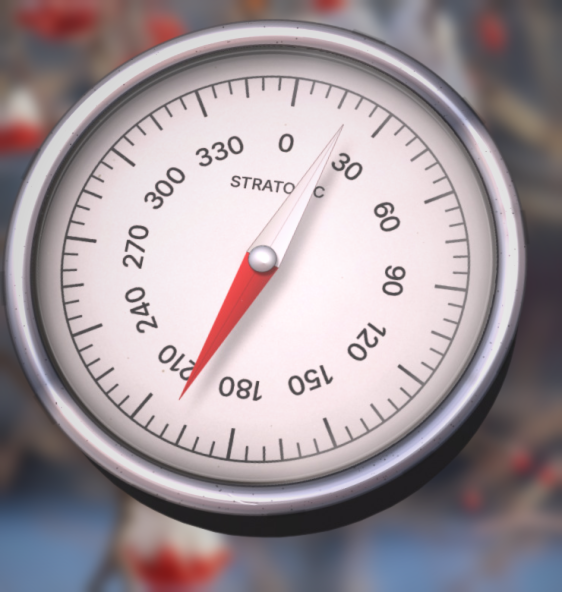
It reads value=200 unit=°
